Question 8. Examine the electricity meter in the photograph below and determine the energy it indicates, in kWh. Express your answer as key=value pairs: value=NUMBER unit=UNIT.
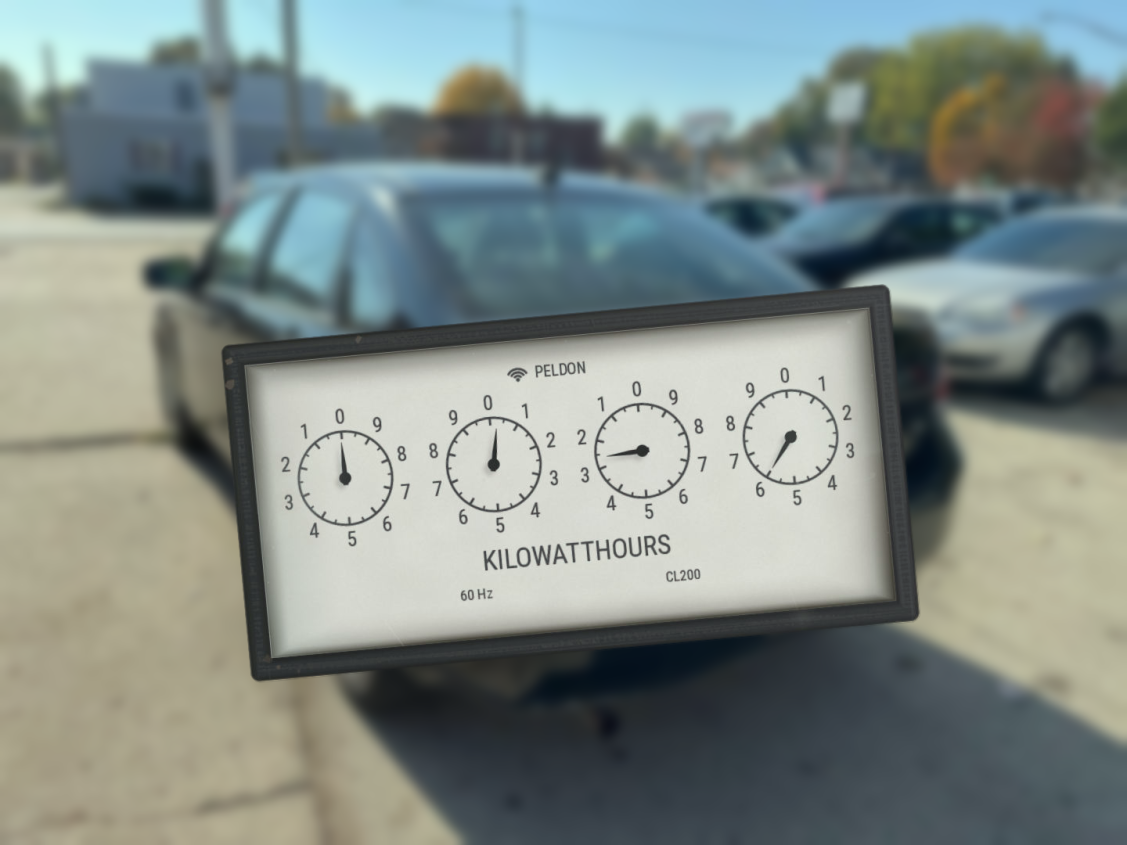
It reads value=26 unit=kWh
